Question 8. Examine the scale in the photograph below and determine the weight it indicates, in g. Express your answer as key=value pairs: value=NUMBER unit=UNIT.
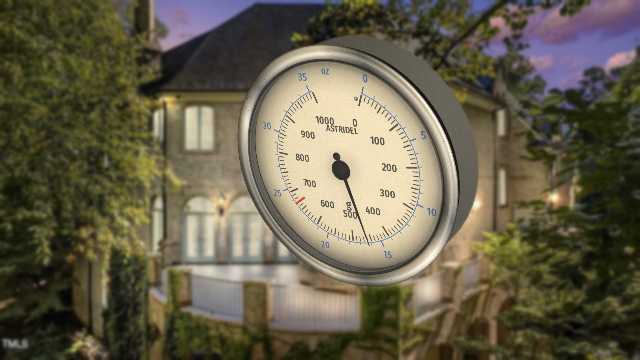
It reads value=450 unit=g
